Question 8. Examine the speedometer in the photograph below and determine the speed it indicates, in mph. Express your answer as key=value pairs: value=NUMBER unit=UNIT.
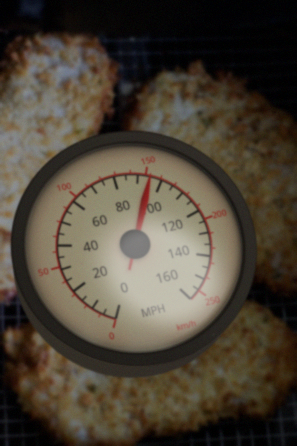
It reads value=95 unit=mph
